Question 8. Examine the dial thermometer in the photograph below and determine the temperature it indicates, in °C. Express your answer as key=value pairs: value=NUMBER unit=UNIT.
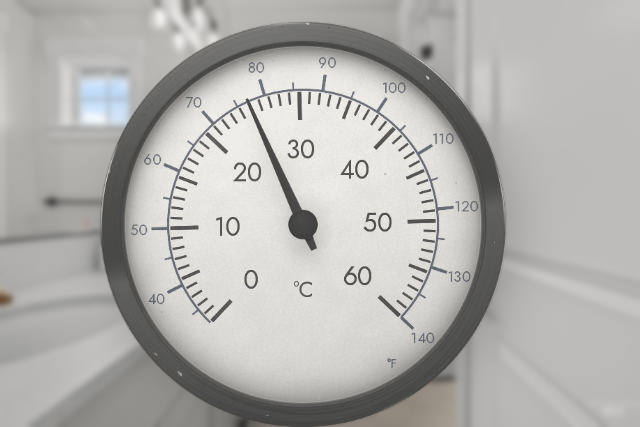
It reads value=25 unit=°C
